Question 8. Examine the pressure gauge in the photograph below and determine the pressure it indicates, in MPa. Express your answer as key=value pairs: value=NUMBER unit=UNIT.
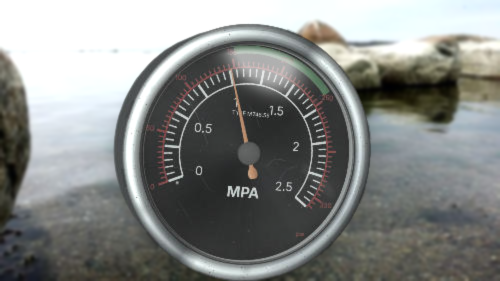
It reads value=1 unit=MPa
